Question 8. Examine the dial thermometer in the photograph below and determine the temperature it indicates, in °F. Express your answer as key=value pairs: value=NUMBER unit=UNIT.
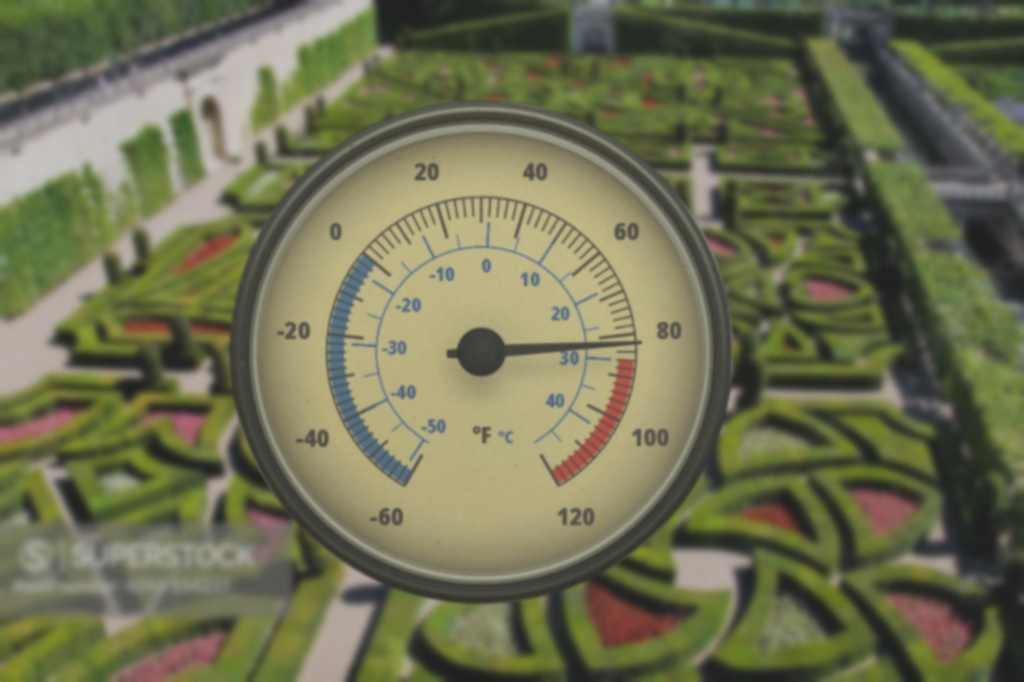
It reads value=82 unit=°F
